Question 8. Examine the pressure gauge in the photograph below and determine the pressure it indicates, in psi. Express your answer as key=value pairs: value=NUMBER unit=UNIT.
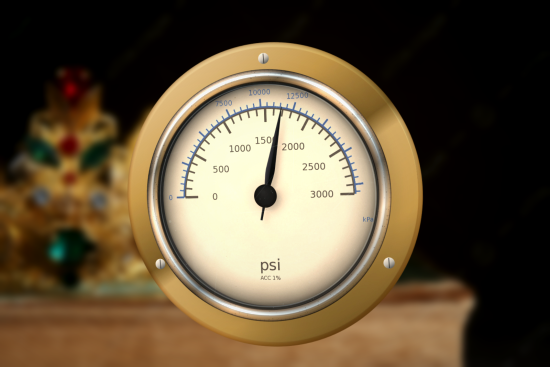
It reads value=1700 unit=psi
